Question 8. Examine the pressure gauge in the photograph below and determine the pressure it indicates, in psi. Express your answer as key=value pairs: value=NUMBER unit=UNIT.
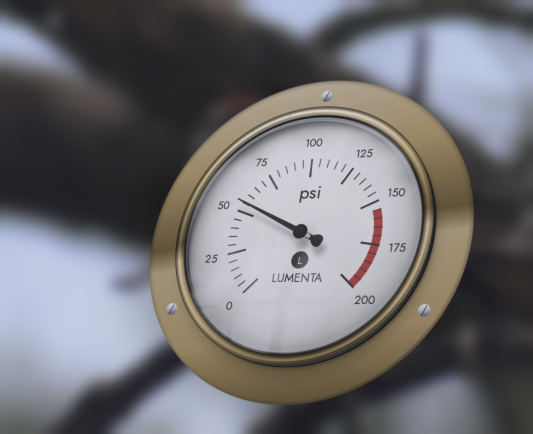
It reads value=55 unit=psi
